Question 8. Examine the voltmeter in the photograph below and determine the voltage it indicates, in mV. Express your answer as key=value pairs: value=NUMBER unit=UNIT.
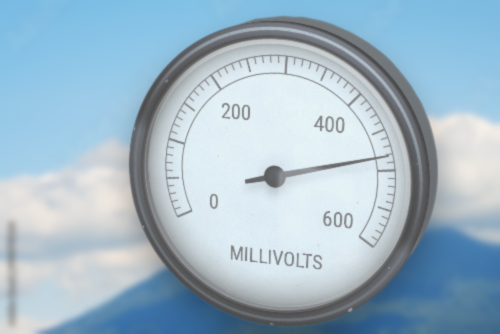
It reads value=480 unit=mV
